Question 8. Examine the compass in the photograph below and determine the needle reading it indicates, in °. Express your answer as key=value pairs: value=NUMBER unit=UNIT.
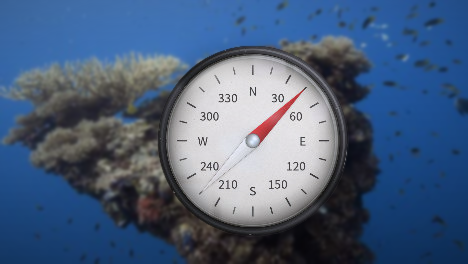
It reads value=45 unit=°
